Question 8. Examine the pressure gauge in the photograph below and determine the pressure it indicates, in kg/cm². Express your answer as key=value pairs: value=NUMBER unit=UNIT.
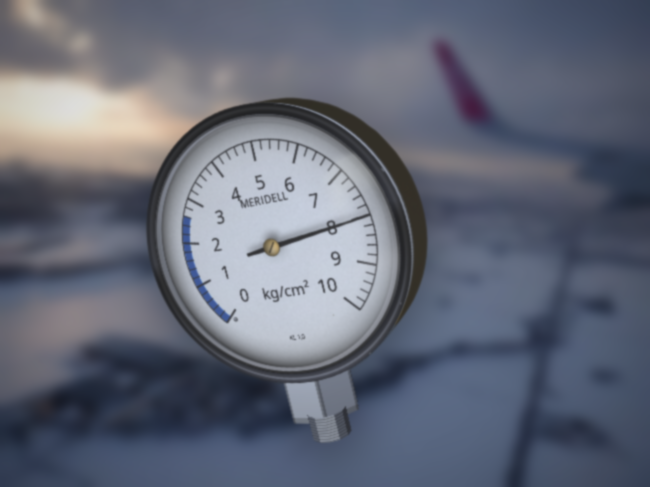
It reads value=8 unit=kg/cm²
